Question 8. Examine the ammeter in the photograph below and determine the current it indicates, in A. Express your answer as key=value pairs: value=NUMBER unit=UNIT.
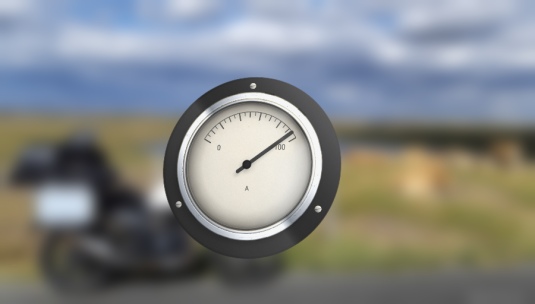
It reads value=95 unit=A
